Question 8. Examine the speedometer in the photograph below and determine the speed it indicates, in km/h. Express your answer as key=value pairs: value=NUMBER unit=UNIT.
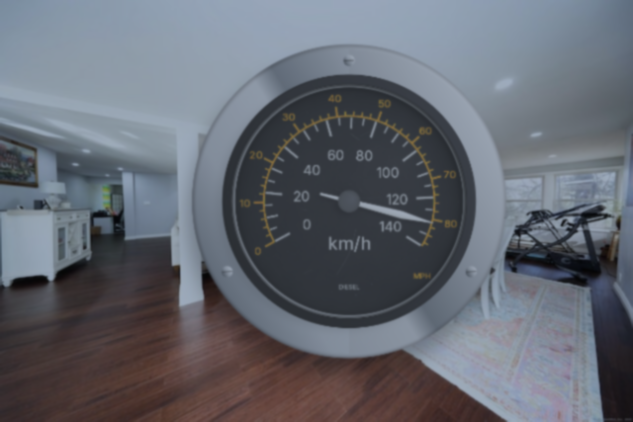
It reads value=130 unit=km/h
